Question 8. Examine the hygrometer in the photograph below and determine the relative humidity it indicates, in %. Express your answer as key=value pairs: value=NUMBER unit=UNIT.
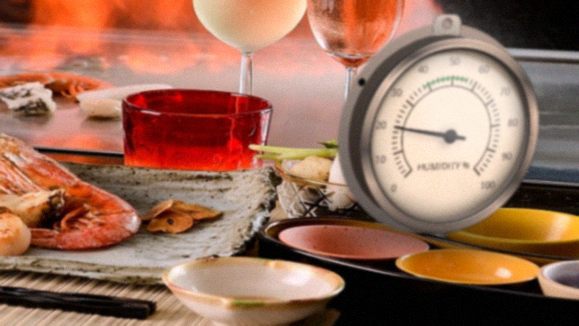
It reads value=20 unit=%
